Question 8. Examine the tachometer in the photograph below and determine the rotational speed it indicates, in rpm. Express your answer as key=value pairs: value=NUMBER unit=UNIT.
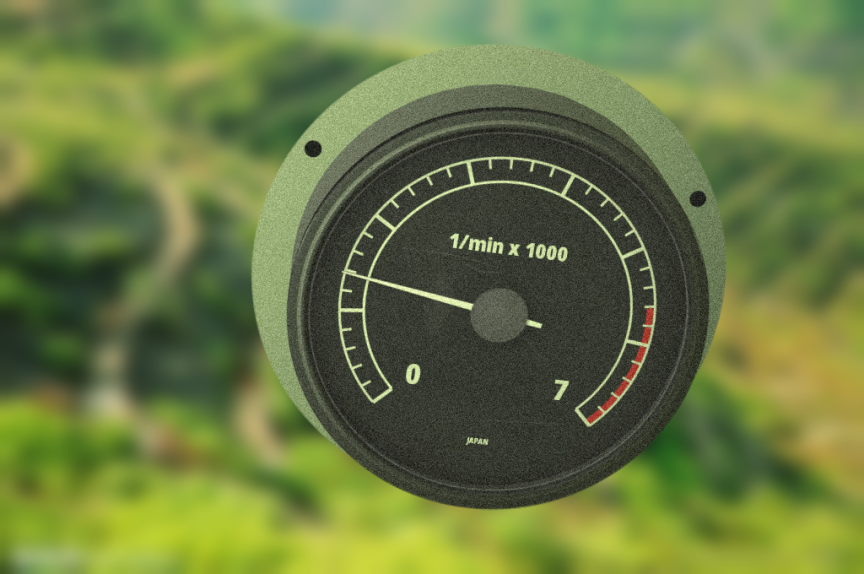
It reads value=1400 unit=rpm
